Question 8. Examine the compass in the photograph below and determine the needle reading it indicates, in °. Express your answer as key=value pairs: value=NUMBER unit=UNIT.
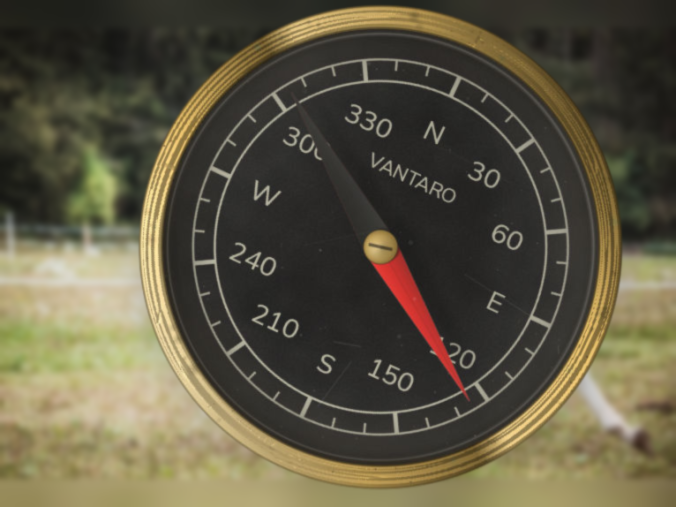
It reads value=125 unit=°
